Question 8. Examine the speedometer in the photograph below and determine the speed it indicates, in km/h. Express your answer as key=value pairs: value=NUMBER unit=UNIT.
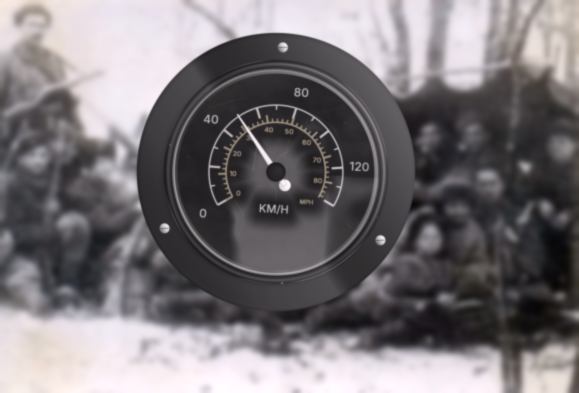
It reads value=50 unit=km/h
